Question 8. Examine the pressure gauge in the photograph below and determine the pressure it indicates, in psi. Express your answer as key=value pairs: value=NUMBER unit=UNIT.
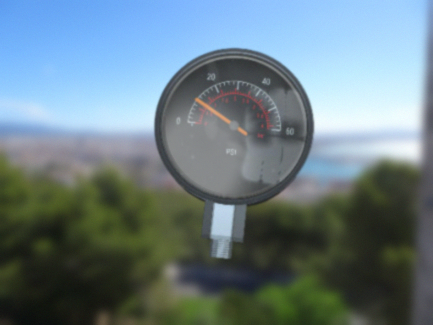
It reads value=10 unit=psi
